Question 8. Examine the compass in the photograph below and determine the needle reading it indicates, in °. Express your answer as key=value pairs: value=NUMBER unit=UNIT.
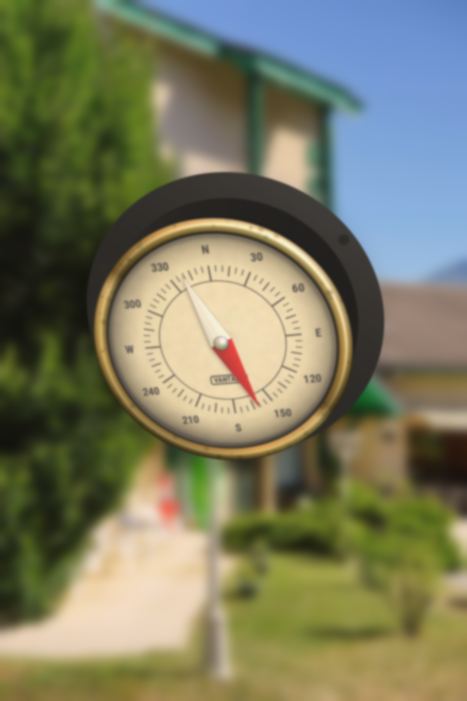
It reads value=160 unit=°
